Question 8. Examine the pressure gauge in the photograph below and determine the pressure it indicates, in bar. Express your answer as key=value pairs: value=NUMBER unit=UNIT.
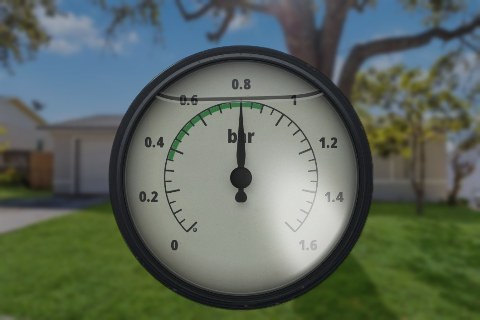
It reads value=0.8 unit=bar
